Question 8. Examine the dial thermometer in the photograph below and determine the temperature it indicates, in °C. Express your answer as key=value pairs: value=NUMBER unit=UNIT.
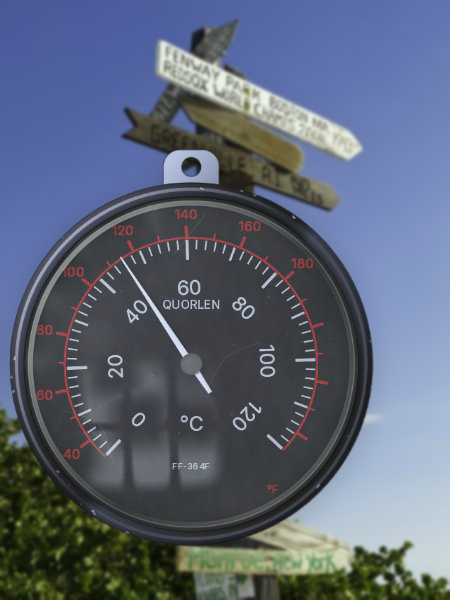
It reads value=46 unit=°C
